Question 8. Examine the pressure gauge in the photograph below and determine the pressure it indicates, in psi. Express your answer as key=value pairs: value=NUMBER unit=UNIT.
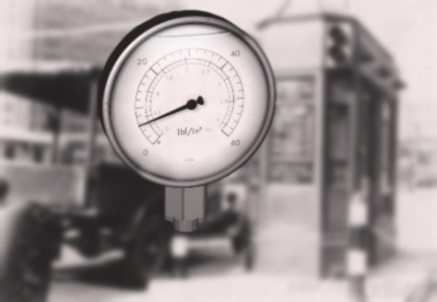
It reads value=6 unit=psi
